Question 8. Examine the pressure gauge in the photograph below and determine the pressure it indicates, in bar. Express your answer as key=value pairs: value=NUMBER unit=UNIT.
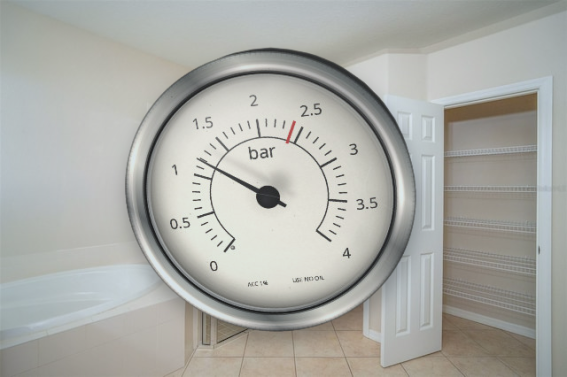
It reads value=1.2 unit=bar
